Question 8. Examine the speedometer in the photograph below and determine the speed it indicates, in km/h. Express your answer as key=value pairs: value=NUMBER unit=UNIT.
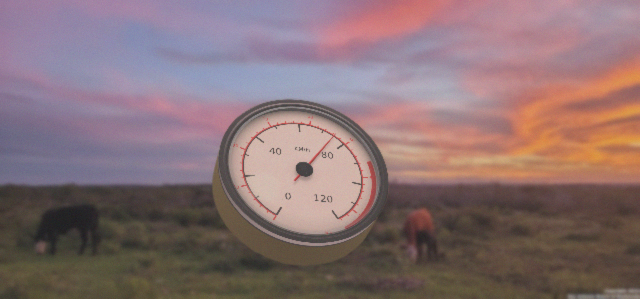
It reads value=75 unit=km/h
